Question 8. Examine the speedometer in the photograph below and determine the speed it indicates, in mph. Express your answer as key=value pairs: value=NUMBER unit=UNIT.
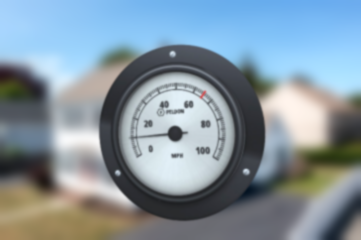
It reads value=10 unit=mph
